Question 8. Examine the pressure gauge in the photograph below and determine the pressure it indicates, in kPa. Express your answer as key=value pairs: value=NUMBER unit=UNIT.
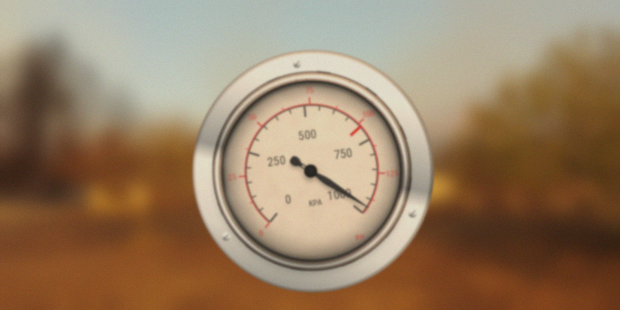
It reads value=975 unit=kPa
